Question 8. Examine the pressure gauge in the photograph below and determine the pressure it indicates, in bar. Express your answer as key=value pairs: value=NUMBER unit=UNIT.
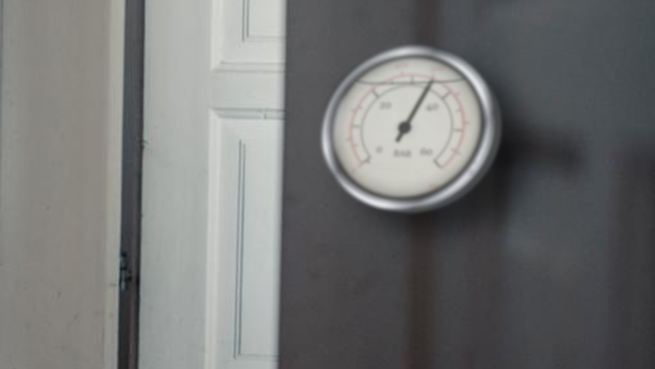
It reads value=35 unit=bar
